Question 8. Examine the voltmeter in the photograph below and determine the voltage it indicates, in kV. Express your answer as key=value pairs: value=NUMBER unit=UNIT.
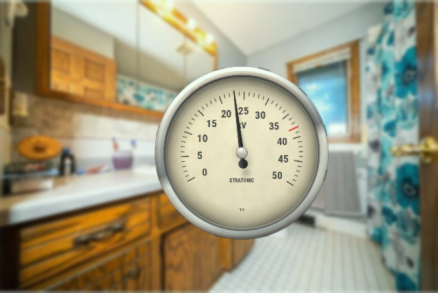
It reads value=23 unit=kV
